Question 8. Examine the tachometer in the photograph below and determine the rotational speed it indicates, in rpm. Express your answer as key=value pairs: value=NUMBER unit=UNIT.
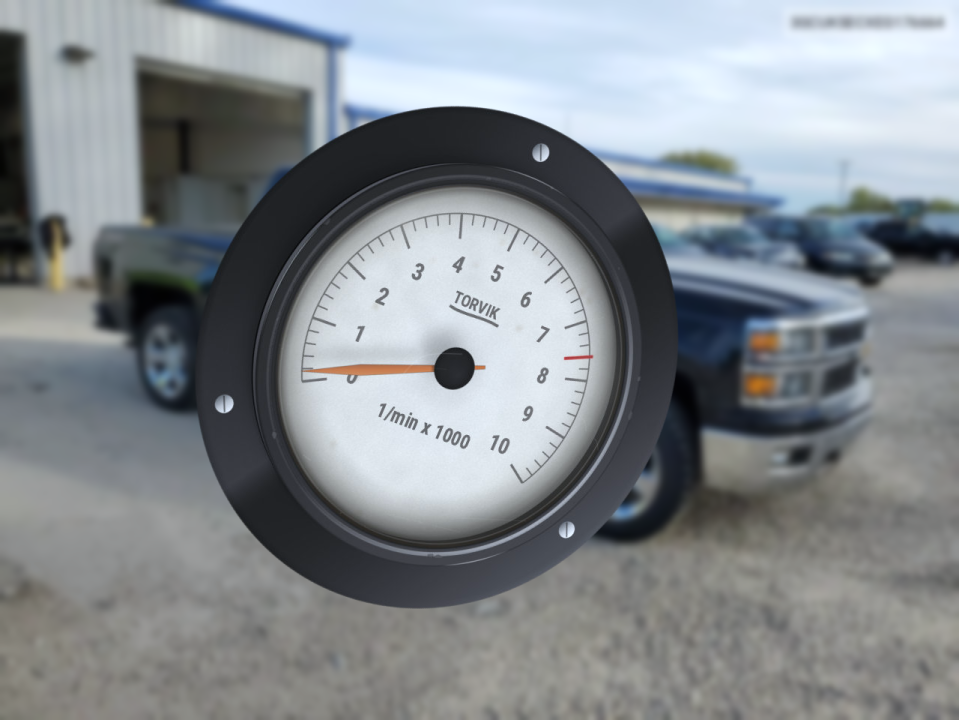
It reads value=200 unit=rpm
